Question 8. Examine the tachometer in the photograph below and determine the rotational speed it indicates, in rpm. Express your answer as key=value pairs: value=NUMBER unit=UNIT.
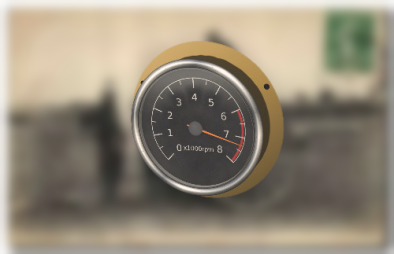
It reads value=7250 unit=rpm
